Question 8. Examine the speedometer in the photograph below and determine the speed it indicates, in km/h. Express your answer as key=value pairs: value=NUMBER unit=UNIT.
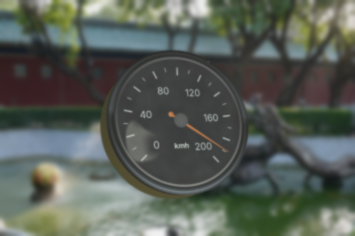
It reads value=190 unit=km/h
